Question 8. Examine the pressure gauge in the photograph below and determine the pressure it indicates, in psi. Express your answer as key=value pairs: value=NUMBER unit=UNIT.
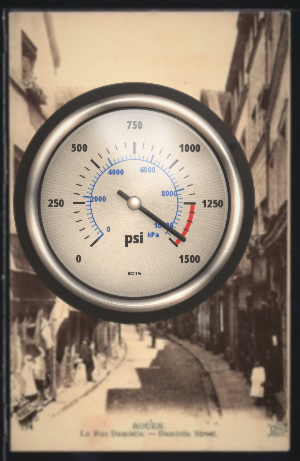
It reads value=1450 unit=psi
